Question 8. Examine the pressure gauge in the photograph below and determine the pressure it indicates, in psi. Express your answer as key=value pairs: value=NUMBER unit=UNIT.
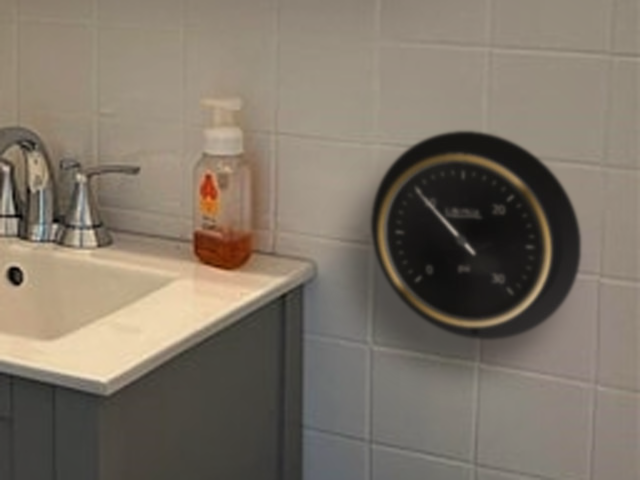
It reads value=10 unit=psi
